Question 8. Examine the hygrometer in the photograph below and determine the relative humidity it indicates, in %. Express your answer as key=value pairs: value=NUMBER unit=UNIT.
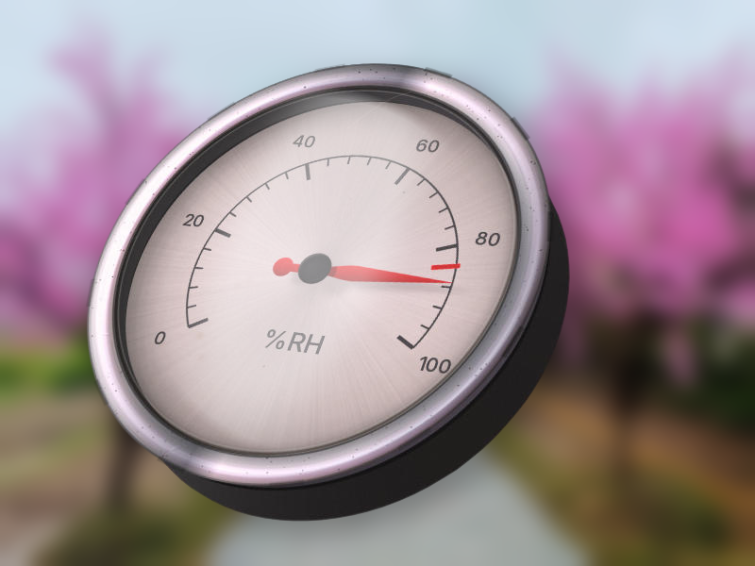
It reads value=88 unit=%
